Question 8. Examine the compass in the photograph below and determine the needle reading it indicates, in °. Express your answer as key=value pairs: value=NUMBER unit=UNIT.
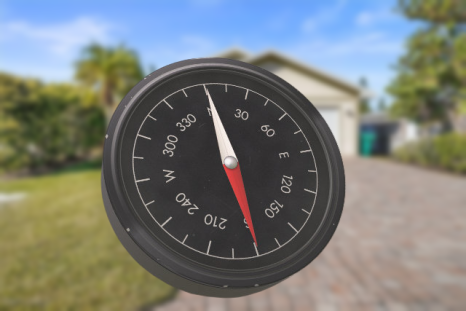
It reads value=180 unit=°
